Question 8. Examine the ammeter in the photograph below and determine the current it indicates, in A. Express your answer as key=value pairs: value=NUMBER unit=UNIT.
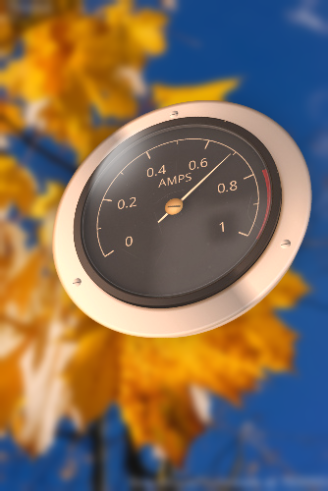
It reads value=0.7 unit=A
